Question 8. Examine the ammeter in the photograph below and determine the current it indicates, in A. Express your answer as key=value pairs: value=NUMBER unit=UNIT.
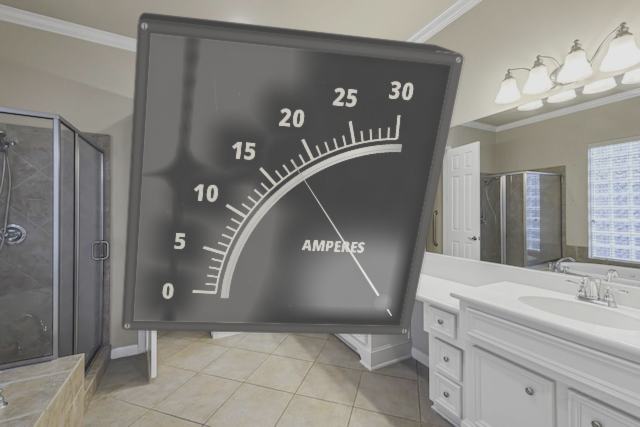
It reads value=18 unit=A
